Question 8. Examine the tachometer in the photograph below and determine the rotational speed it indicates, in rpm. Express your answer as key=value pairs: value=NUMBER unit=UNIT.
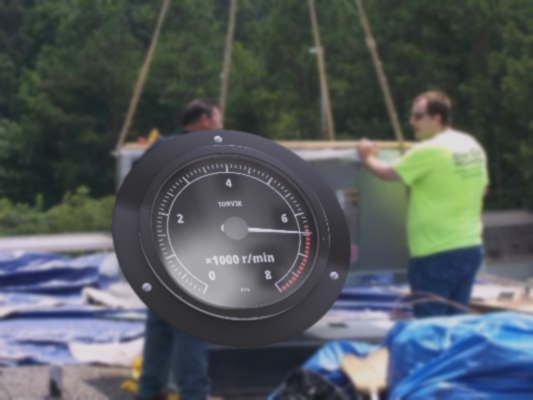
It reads value=6500 unit=rpm
